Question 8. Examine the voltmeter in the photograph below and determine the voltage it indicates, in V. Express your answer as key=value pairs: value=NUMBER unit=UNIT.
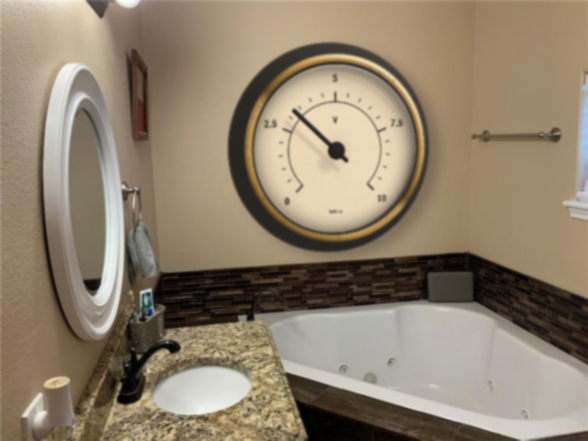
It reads value=3.25 unit=V
